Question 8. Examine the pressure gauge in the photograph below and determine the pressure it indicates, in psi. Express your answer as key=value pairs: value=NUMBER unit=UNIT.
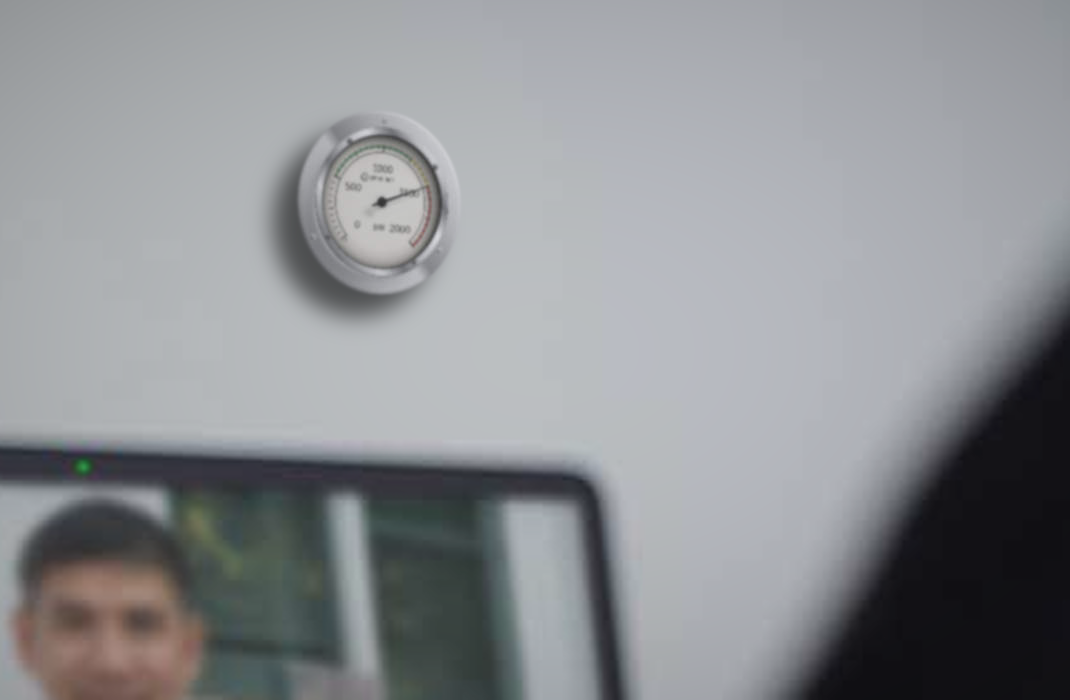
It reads value=1500 unit=psi
